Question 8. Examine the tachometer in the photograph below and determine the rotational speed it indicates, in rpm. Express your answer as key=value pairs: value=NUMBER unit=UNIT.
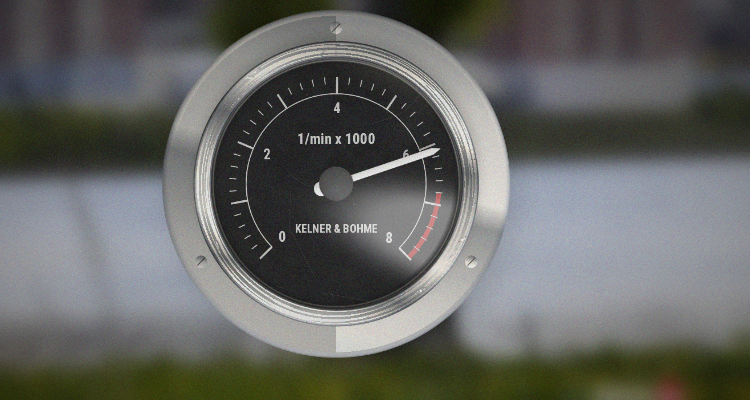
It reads value=6100 unit=rpm
